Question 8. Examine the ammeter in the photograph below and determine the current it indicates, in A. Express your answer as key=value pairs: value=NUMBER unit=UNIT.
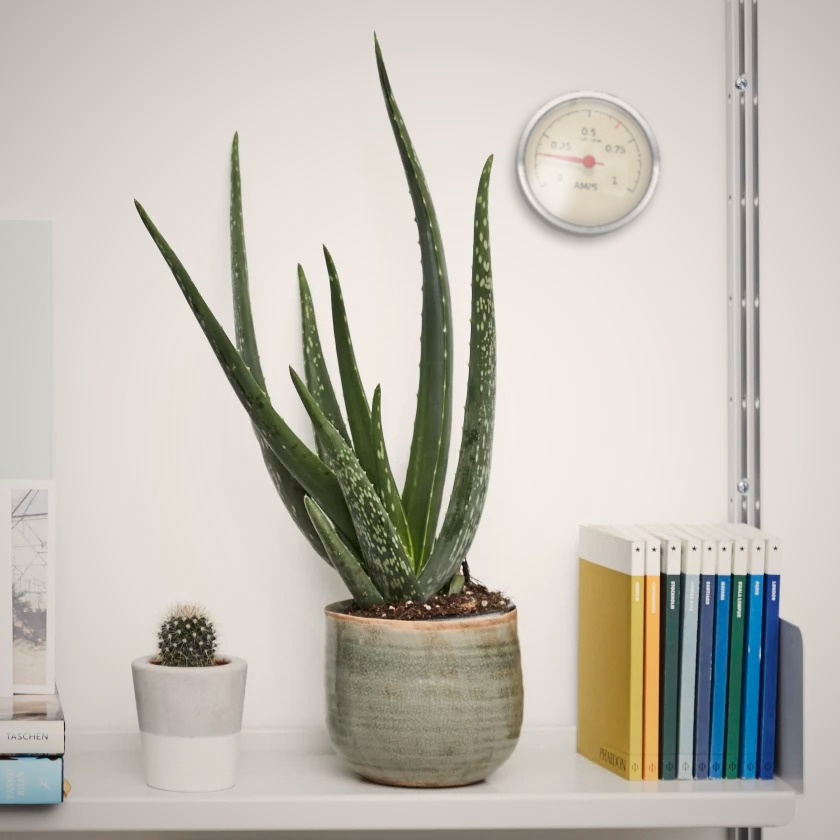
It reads value=0.15 unit=A
